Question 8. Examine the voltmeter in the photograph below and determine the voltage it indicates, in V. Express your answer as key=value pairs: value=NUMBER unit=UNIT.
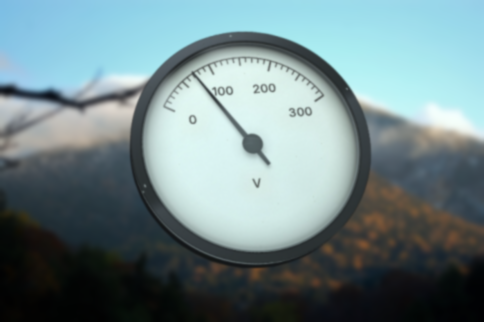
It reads value=70 unit=V
